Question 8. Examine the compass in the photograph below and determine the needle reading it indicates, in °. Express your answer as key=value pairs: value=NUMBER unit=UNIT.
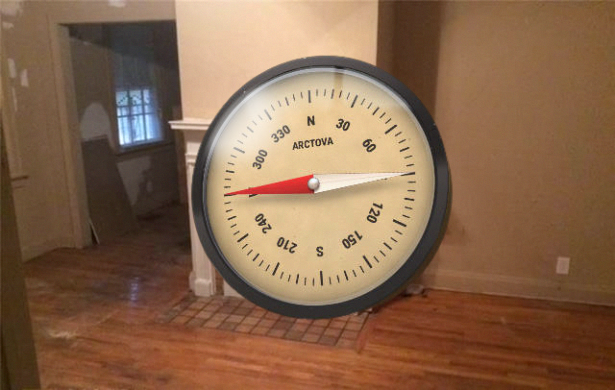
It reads value=270 unit=°
